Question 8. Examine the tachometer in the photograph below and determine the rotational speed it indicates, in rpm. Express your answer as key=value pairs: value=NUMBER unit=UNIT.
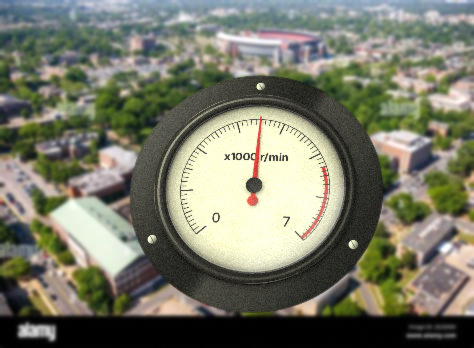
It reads value=3500 unit=rpm
